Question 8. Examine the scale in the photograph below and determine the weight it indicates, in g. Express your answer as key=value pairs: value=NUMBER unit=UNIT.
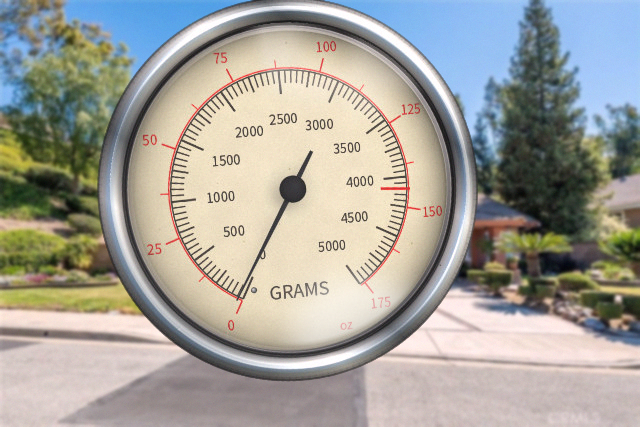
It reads value=50 unit=g
